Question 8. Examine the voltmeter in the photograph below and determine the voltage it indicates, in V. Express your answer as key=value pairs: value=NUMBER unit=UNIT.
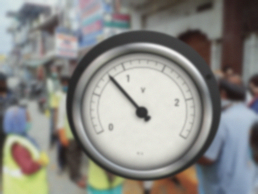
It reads value=0.8 unit=V
